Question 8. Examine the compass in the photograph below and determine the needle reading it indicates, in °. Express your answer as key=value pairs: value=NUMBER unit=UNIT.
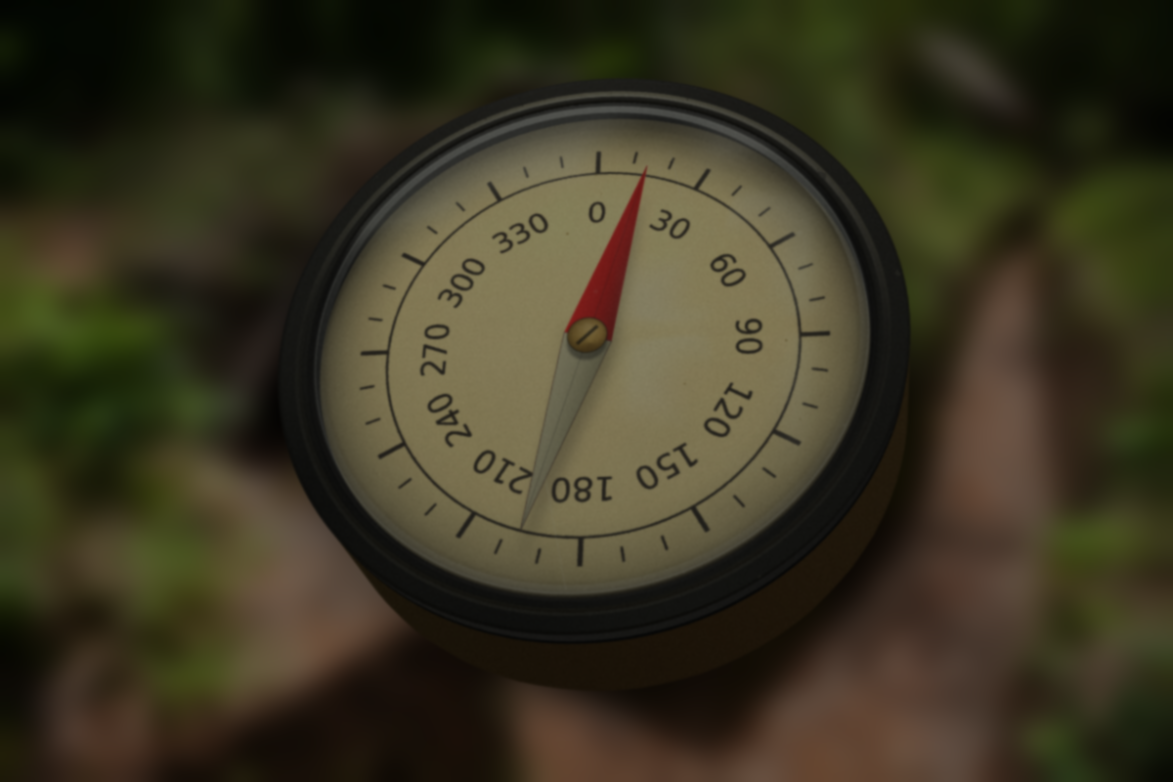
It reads value=15 unit=°
